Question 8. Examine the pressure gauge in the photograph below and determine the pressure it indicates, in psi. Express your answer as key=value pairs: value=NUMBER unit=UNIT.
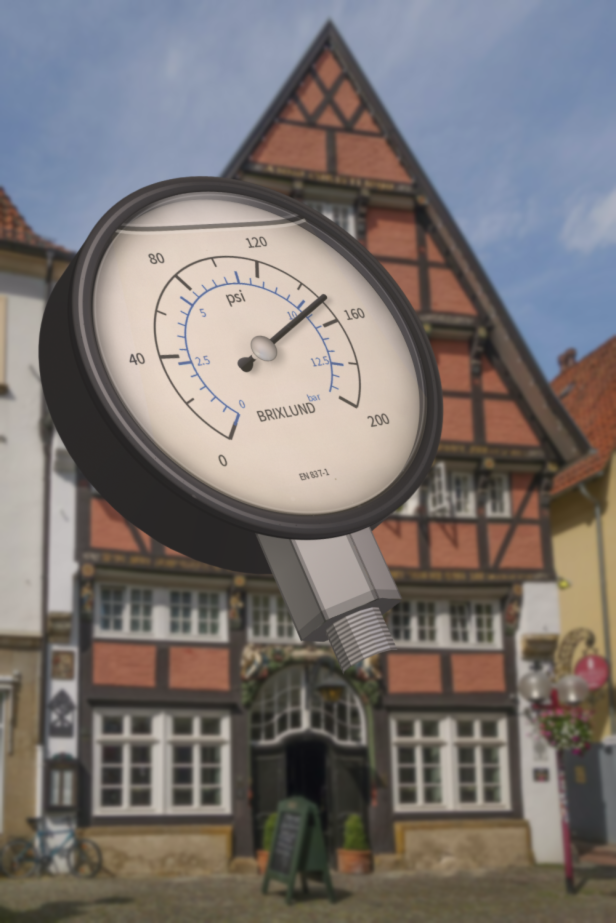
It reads value=150 unit=psi
